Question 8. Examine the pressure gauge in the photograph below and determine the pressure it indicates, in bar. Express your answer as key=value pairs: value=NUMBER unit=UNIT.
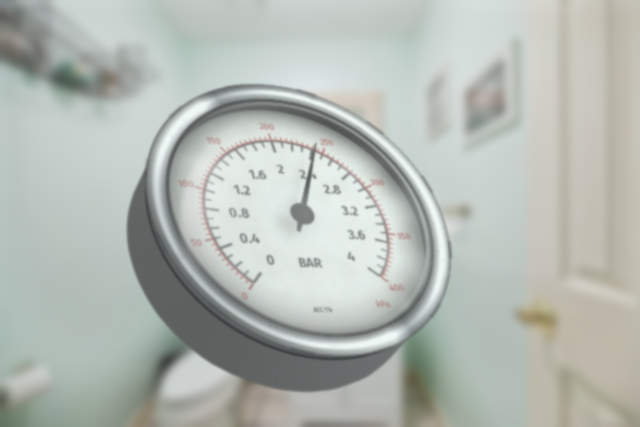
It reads value=2.4 unit=bar
